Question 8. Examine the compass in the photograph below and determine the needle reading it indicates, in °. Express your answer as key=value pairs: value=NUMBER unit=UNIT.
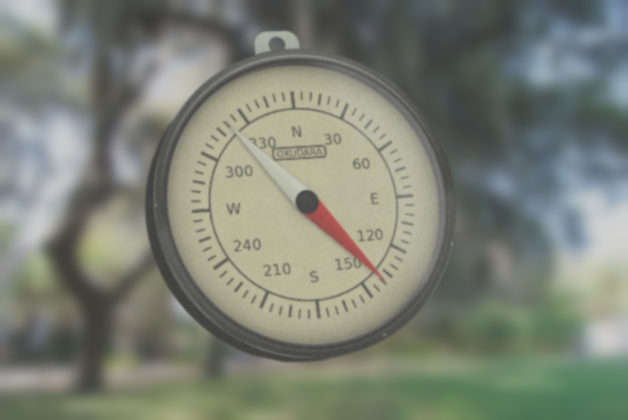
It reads value=140 unit=°
